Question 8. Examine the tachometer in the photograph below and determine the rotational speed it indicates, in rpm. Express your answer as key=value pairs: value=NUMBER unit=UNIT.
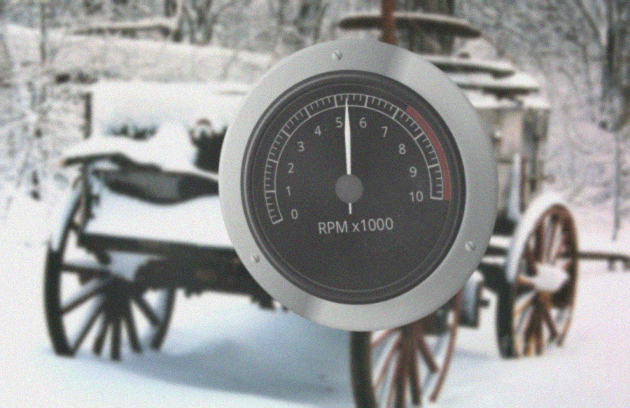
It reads value=5400 unit=rpm
